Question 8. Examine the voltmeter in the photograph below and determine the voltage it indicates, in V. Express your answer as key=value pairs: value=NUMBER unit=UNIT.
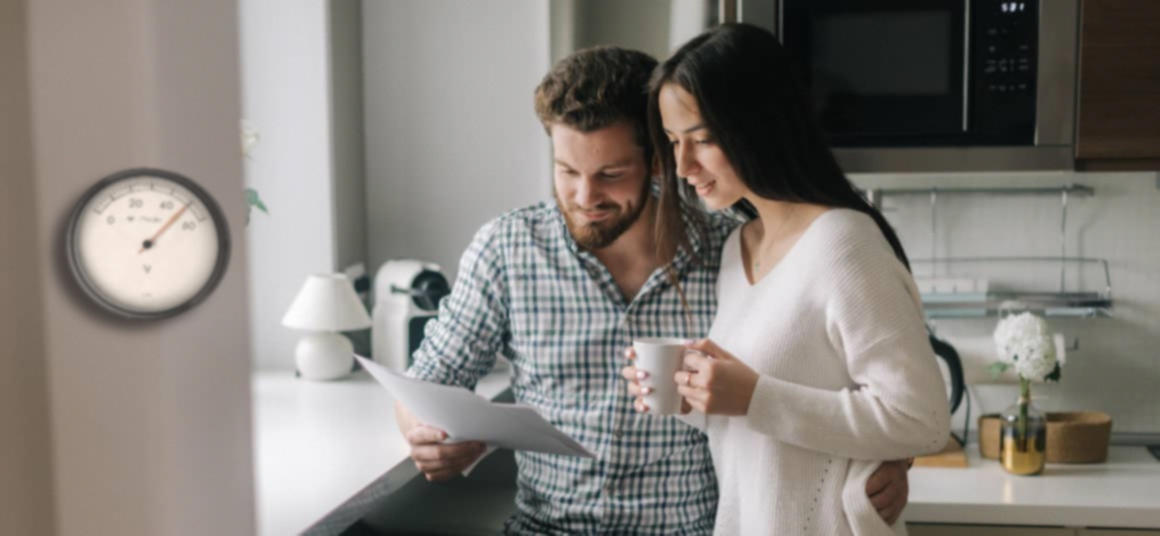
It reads value=50 unit=V
